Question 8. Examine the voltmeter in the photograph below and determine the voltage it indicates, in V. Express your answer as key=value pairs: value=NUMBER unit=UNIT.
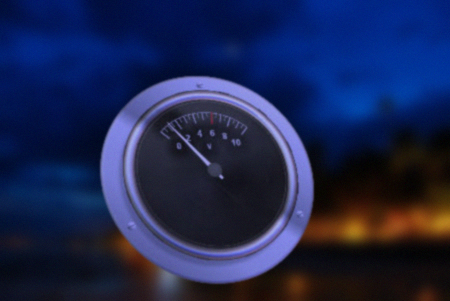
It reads value=1 unit=V
